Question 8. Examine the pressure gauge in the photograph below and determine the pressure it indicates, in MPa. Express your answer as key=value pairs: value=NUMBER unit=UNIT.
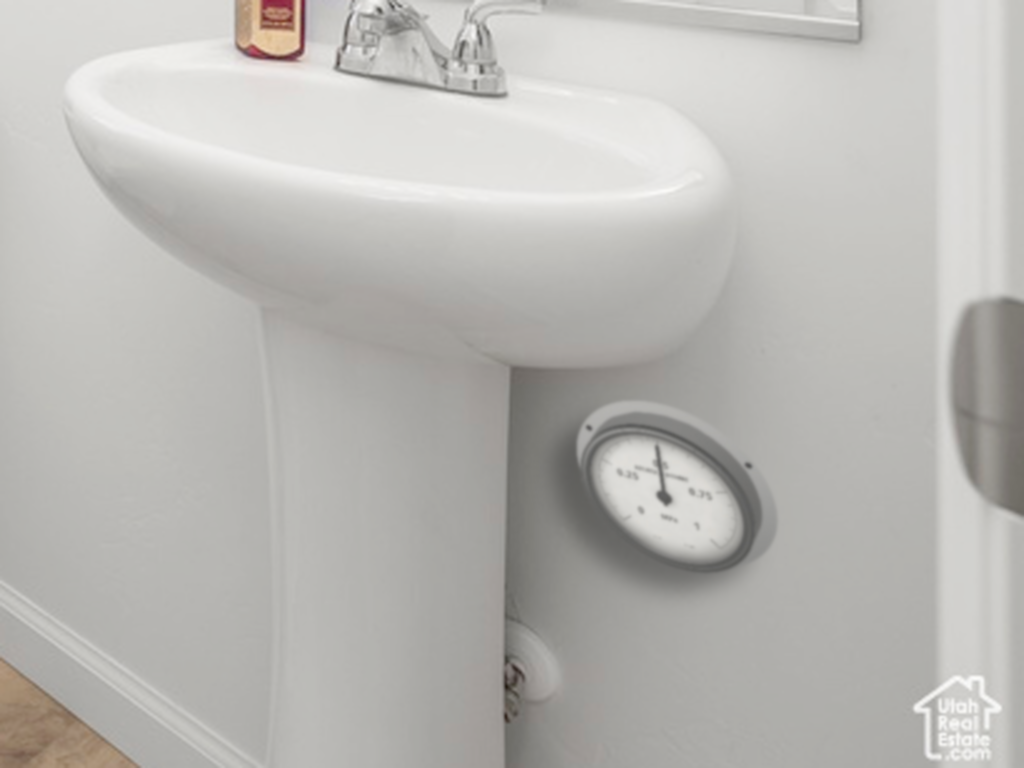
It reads value=0.5 unit=MPa
